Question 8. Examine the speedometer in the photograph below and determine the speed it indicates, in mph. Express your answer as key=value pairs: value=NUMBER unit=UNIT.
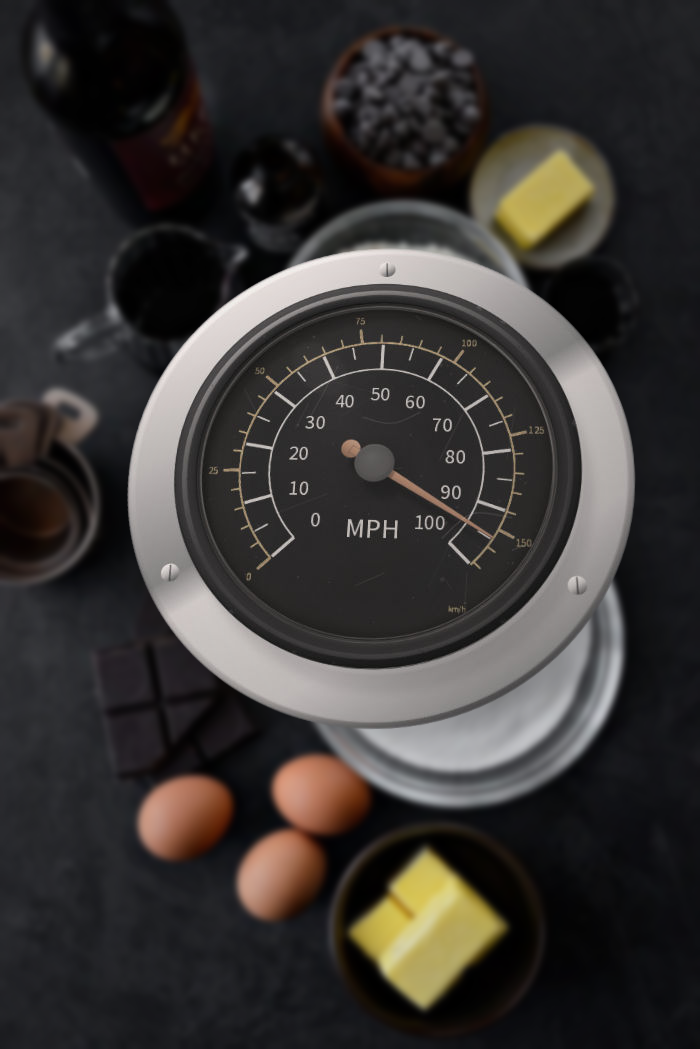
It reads value=95 unit=mph
